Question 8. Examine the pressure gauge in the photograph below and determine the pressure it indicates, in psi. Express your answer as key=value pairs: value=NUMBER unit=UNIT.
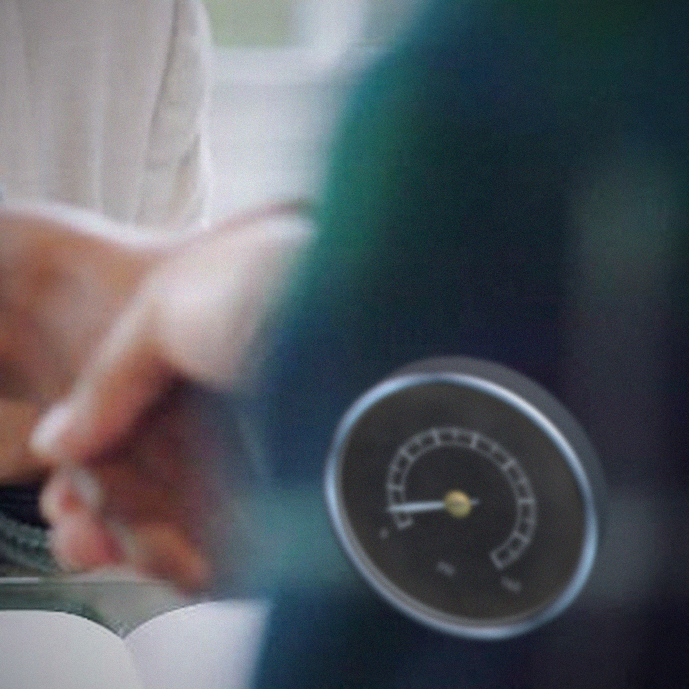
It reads value=10 unit=psi
